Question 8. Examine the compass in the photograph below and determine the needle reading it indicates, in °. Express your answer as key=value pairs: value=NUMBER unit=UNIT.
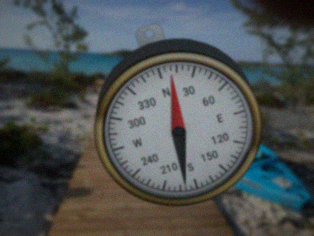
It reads value=10 unit=°
